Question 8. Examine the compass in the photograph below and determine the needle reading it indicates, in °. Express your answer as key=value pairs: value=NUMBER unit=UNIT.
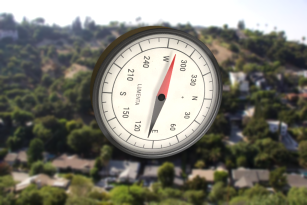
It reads value=280 unit=°
